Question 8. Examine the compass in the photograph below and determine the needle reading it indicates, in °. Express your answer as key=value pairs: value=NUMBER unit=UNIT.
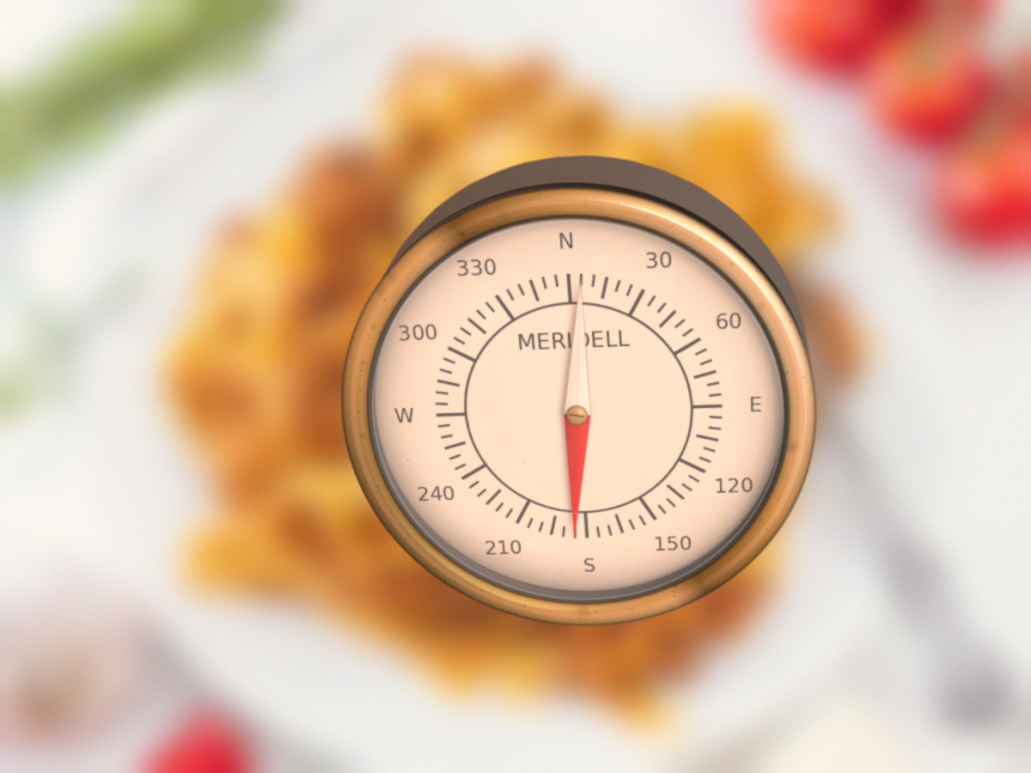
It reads value=185 unit=°
